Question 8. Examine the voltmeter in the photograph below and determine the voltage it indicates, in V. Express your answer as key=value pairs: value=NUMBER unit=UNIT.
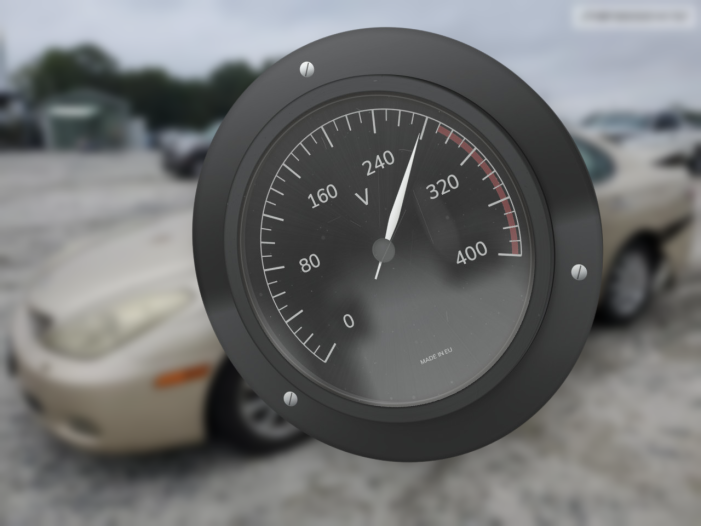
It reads value=280 unit=V
